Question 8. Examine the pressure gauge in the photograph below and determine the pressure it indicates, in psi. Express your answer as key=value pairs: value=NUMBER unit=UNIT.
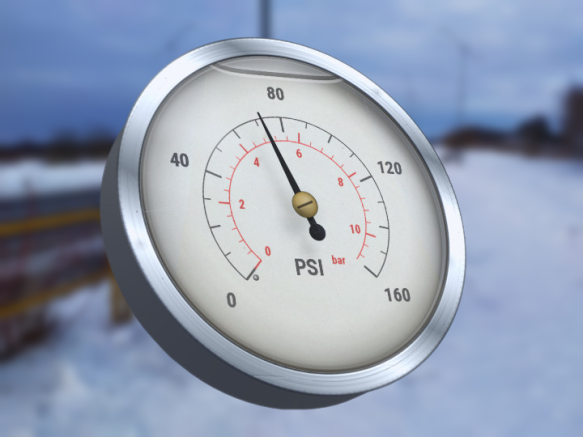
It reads value=70 unit=psi
